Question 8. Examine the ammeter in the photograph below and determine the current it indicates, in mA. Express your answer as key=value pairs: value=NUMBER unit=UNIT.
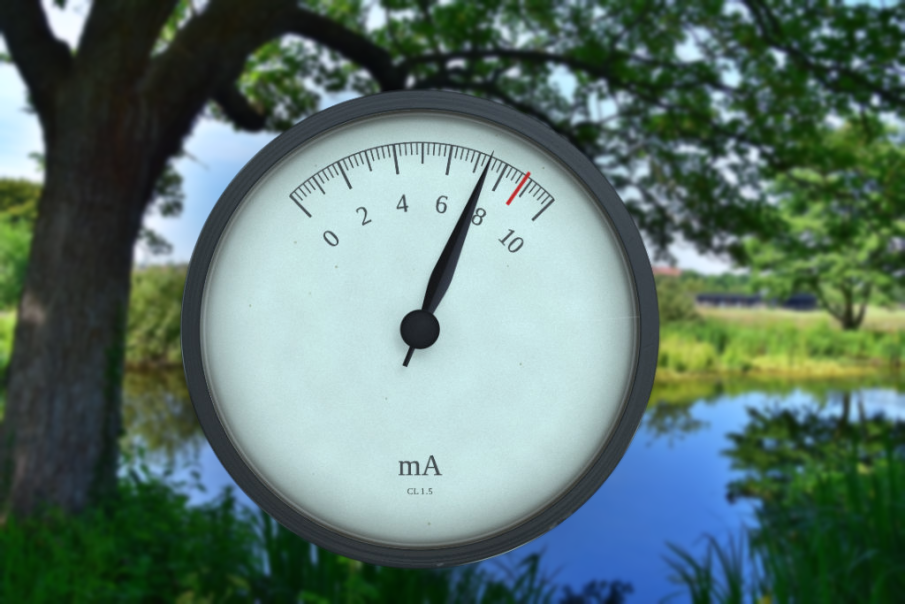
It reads value=7.4 unit=mA
